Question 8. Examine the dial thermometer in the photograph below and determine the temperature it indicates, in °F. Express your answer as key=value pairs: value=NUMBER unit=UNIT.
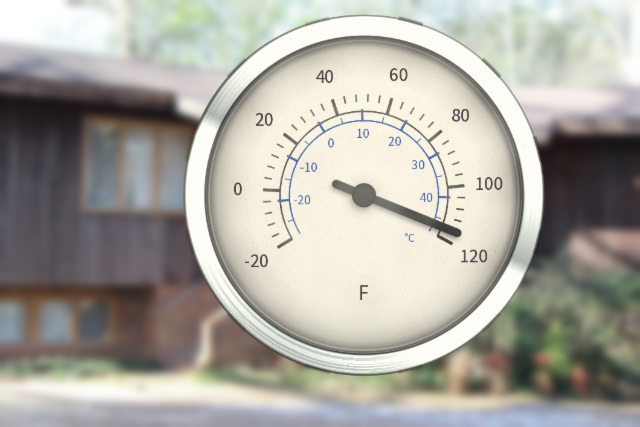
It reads value=116 unit=°F
